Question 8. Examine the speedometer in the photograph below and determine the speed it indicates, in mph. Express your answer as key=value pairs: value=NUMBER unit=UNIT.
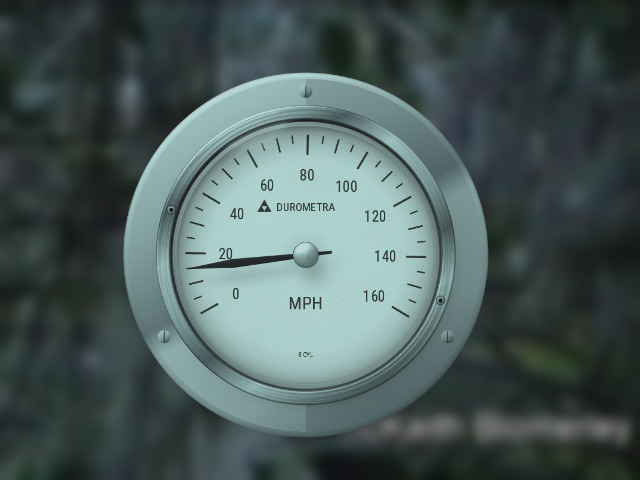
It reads value=15 unit=mph
